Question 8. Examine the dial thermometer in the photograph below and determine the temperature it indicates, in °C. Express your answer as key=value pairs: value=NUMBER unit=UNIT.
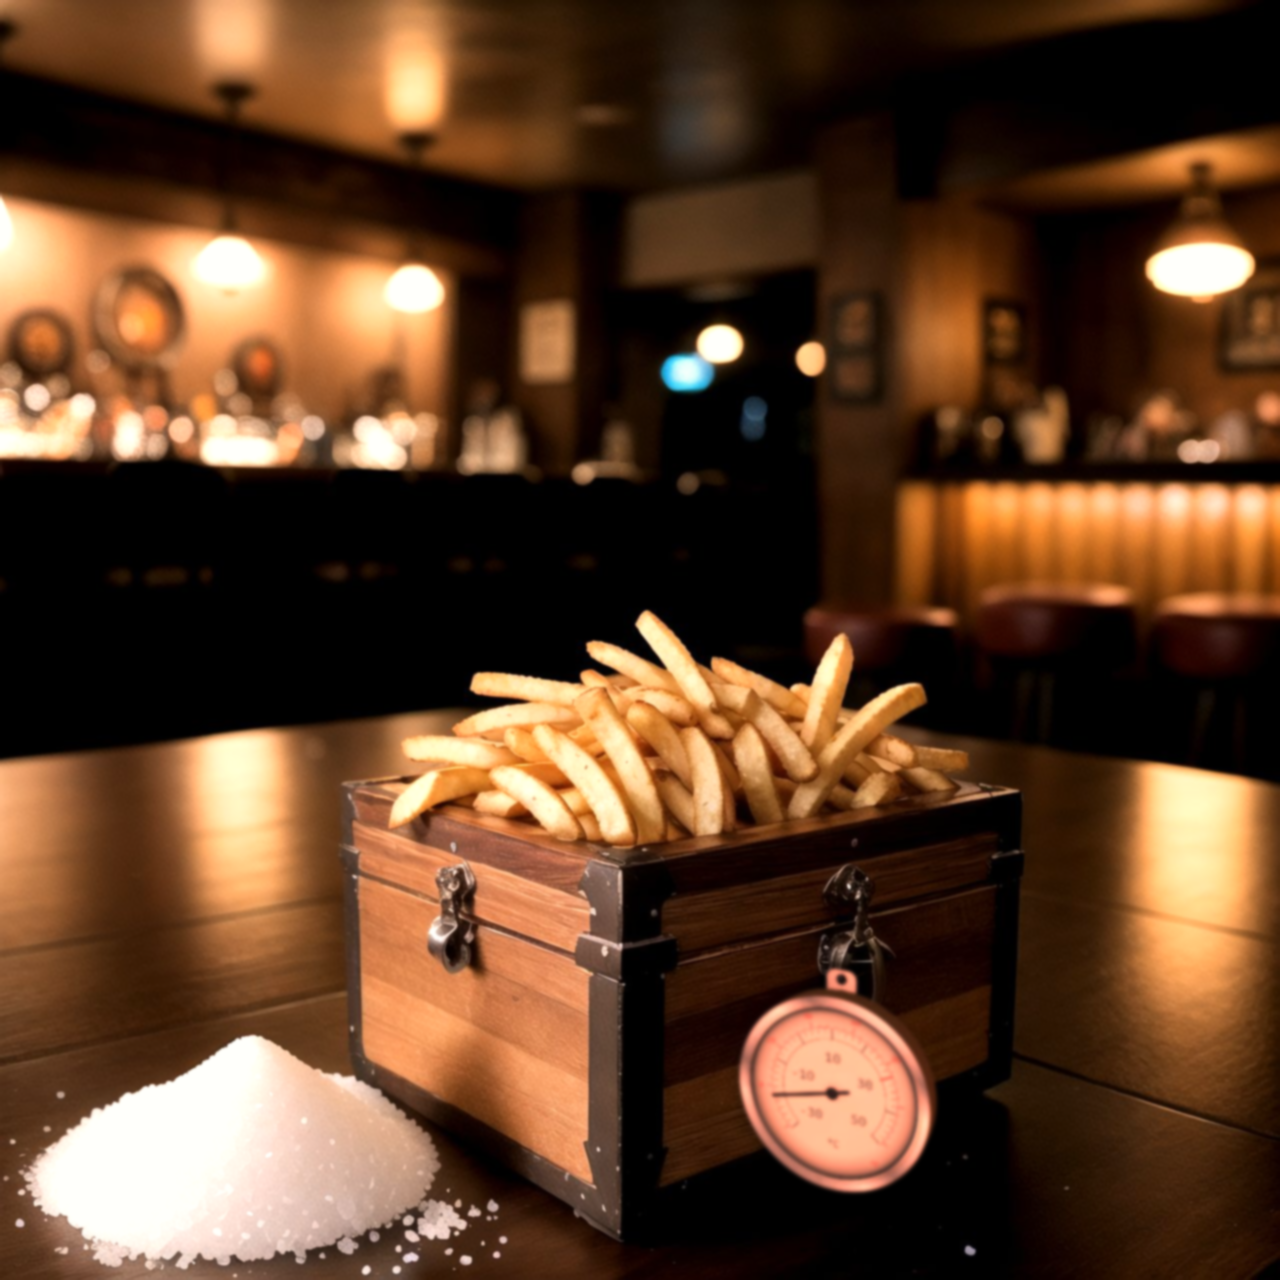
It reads value=-20 unit=°C
